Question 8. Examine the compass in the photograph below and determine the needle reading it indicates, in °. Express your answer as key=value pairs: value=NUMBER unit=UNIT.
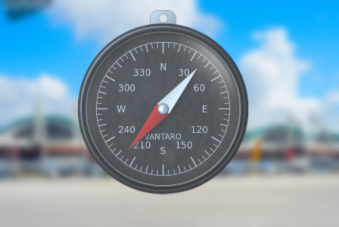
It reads value=220 unit=°
